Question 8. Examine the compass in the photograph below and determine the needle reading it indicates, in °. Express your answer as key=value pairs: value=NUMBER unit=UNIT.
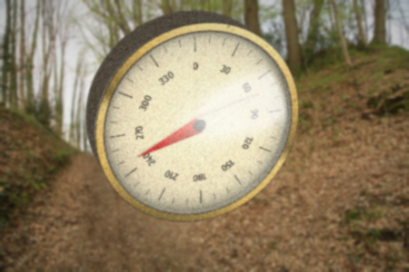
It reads value=250 unit=°
